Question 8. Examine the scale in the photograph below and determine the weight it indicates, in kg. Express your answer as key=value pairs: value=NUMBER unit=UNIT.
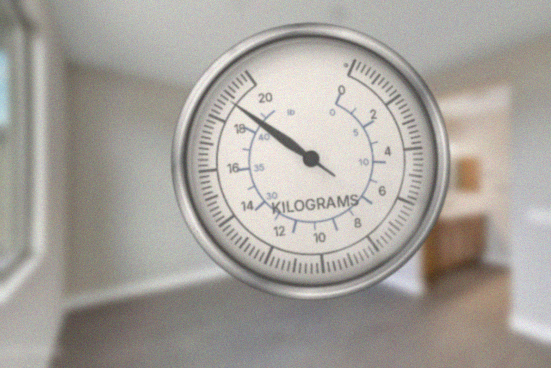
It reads value=18.8 unit=kg
